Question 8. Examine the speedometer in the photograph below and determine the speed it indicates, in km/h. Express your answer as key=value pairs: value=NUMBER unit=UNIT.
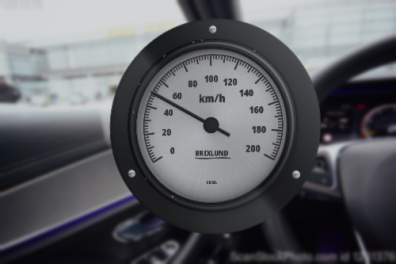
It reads value=50 unit=km/h
